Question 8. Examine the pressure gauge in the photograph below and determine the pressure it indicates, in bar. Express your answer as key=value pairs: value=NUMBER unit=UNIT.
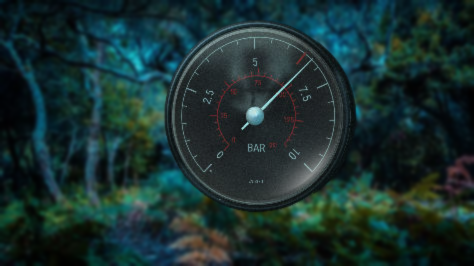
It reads value=6.75 unit=bar
